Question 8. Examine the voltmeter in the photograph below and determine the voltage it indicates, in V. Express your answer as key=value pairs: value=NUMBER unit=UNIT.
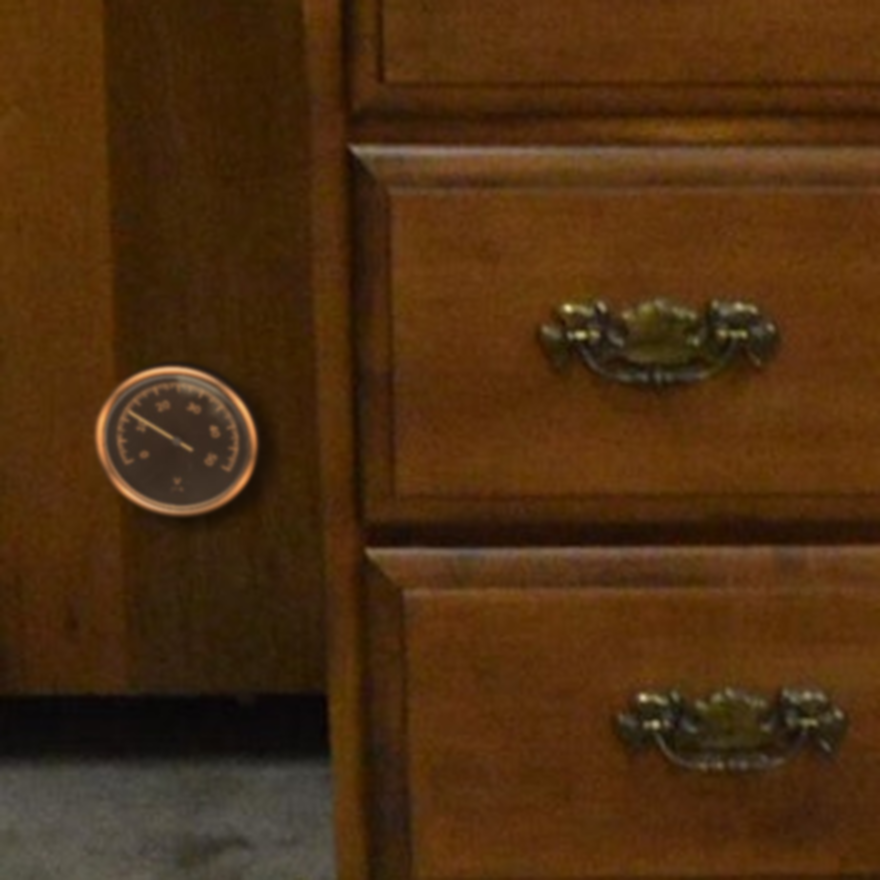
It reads value=12.5 unit=V
